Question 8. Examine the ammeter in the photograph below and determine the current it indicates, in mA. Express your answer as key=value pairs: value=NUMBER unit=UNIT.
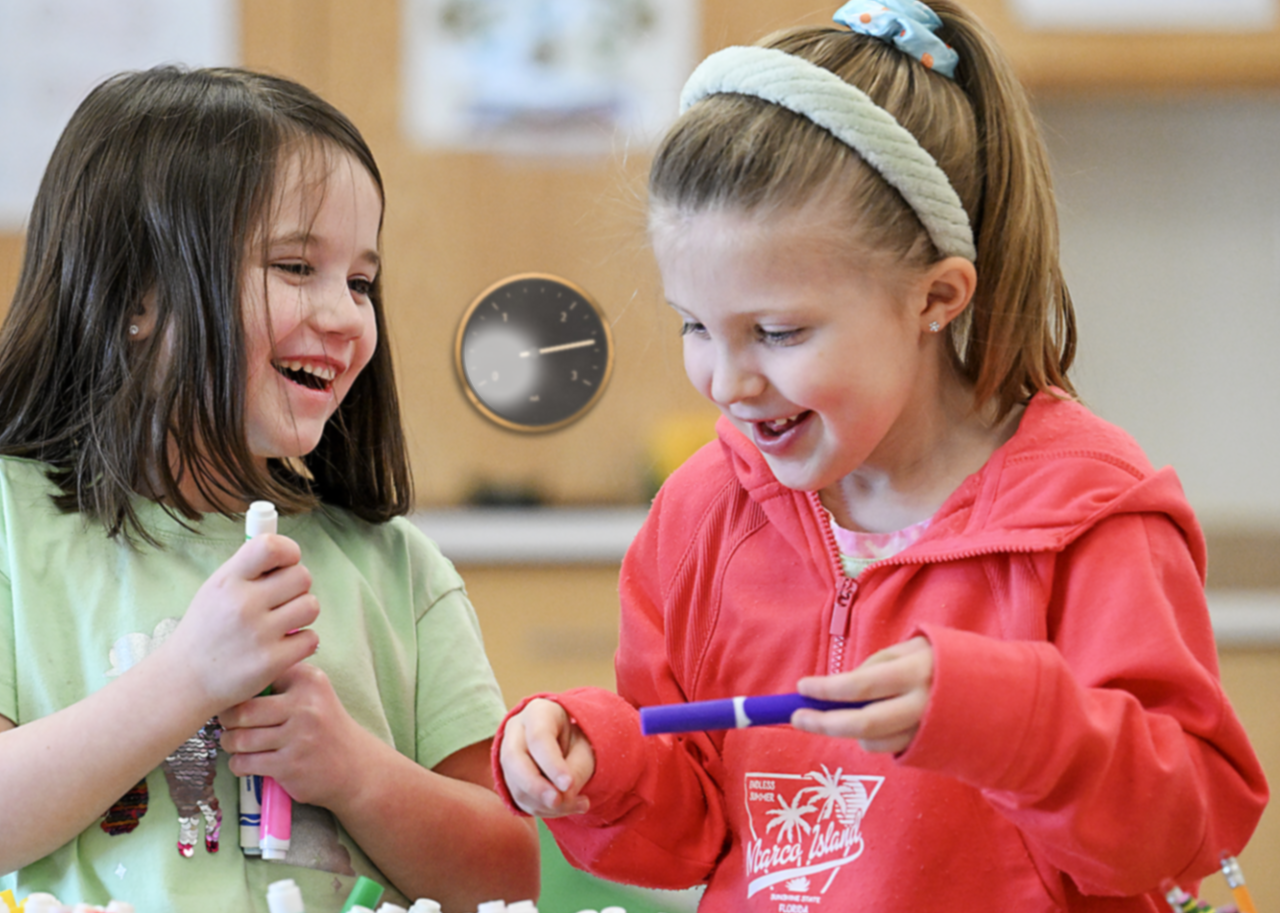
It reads value=2.5 unit=mA
